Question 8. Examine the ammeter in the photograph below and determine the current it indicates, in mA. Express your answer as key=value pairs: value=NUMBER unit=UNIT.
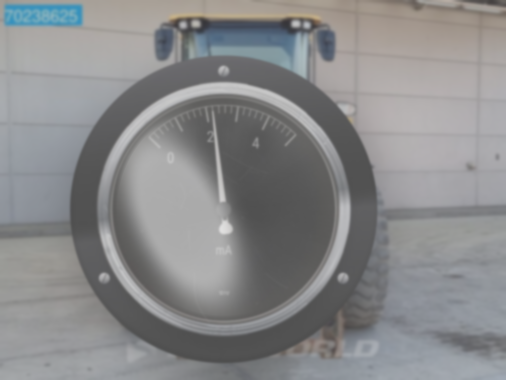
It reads value=2.2 unit=mA
